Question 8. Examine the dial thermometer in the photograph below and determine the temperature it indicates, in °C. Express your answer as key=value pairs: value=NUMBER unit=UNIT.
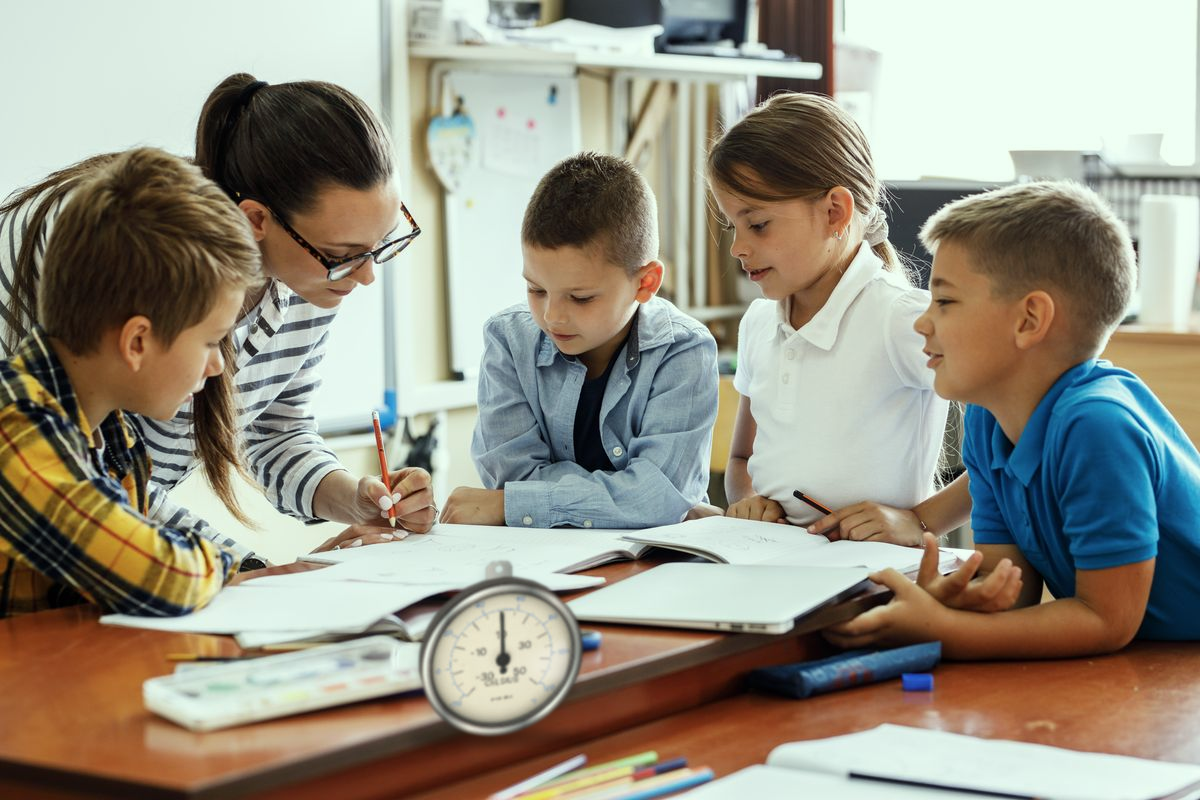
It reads value=10 unit=°C
